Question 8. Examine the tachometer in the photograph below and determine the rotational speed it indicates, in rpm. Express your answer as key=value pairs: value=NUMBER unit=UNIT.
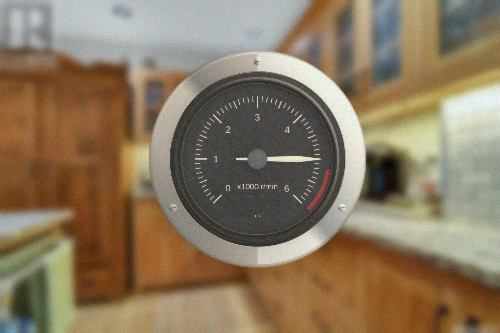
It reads value=5000 unit=rpm
